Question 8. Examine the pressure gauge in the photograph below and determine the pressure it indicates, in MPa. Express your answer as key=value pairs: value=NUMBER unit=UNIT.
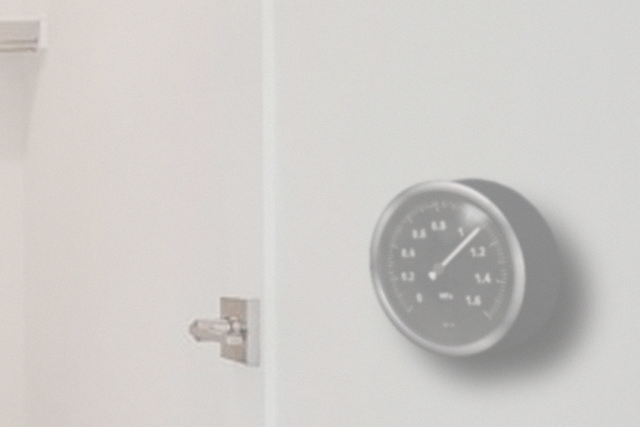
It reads value=1.1 unit=MPa
